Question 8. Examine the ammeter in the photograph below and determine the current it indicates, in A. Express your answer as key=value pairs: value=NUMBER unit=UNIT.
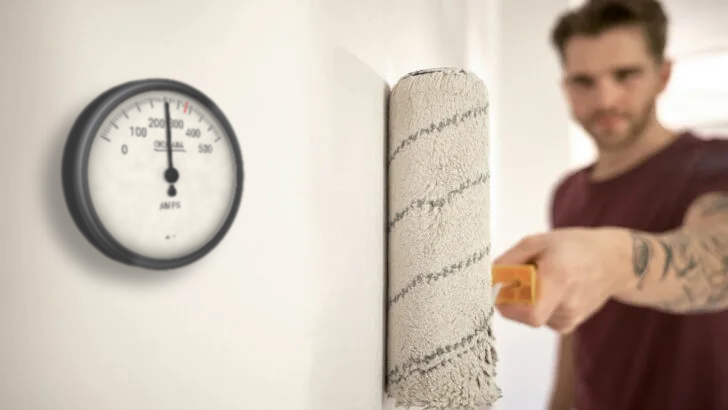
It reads value=250 unit=A
